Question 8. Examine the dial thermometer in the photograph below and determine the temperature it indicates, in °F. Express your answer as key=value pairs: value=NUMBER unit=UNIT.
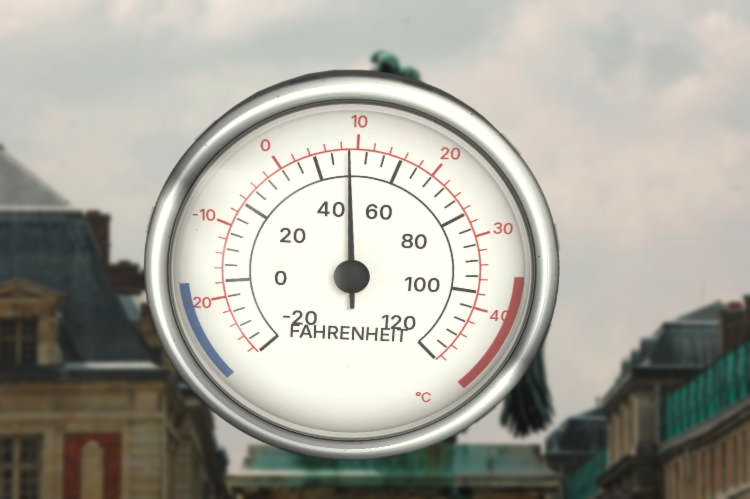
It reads value=48 unit=°F
